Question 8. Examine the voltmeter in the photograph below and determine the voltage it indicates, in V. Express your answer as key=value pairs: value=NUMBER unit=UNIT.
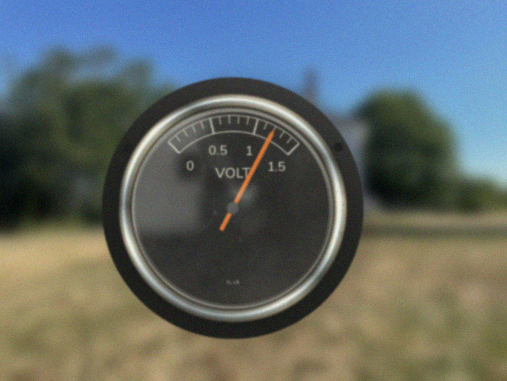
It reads value=1.2 unit=V
